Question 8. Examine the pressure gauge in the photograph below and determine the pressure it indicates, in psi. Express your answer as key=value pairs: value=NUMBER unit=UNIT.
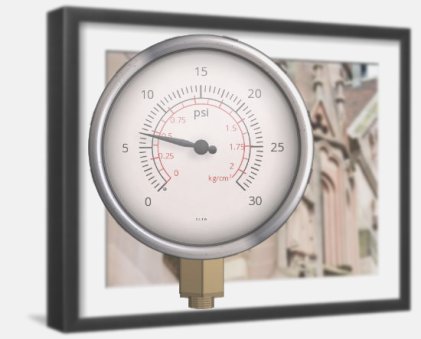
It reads value=6.5 unit=psi
